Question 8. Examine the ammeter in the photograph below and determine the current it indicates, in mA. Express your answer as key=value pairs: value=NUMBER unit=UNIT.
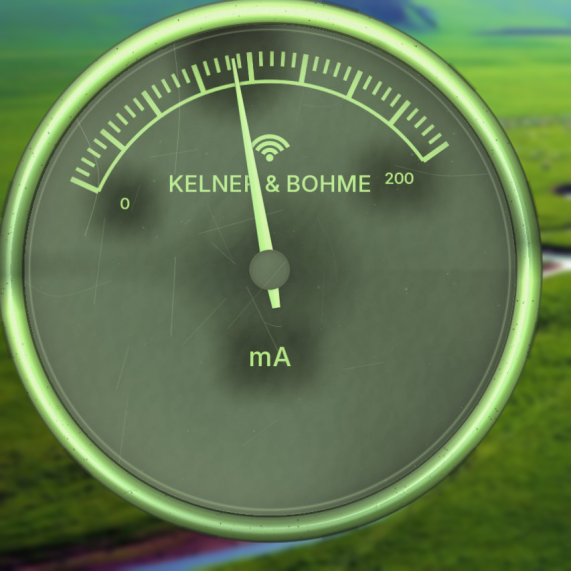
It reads value=92.5 unit=mA
